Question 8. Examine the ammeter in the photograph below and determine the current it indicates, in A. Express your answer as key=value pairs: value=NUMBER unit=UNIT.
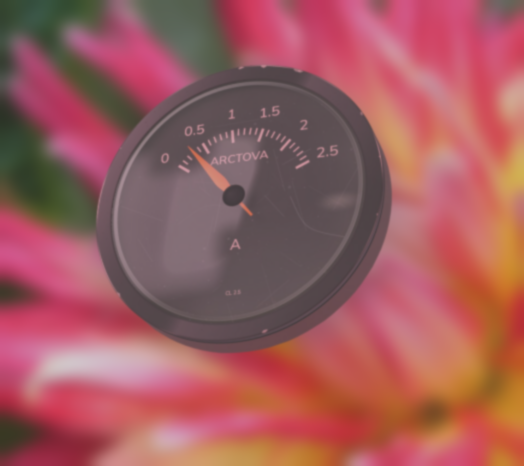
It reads value=0.3 unit=A
